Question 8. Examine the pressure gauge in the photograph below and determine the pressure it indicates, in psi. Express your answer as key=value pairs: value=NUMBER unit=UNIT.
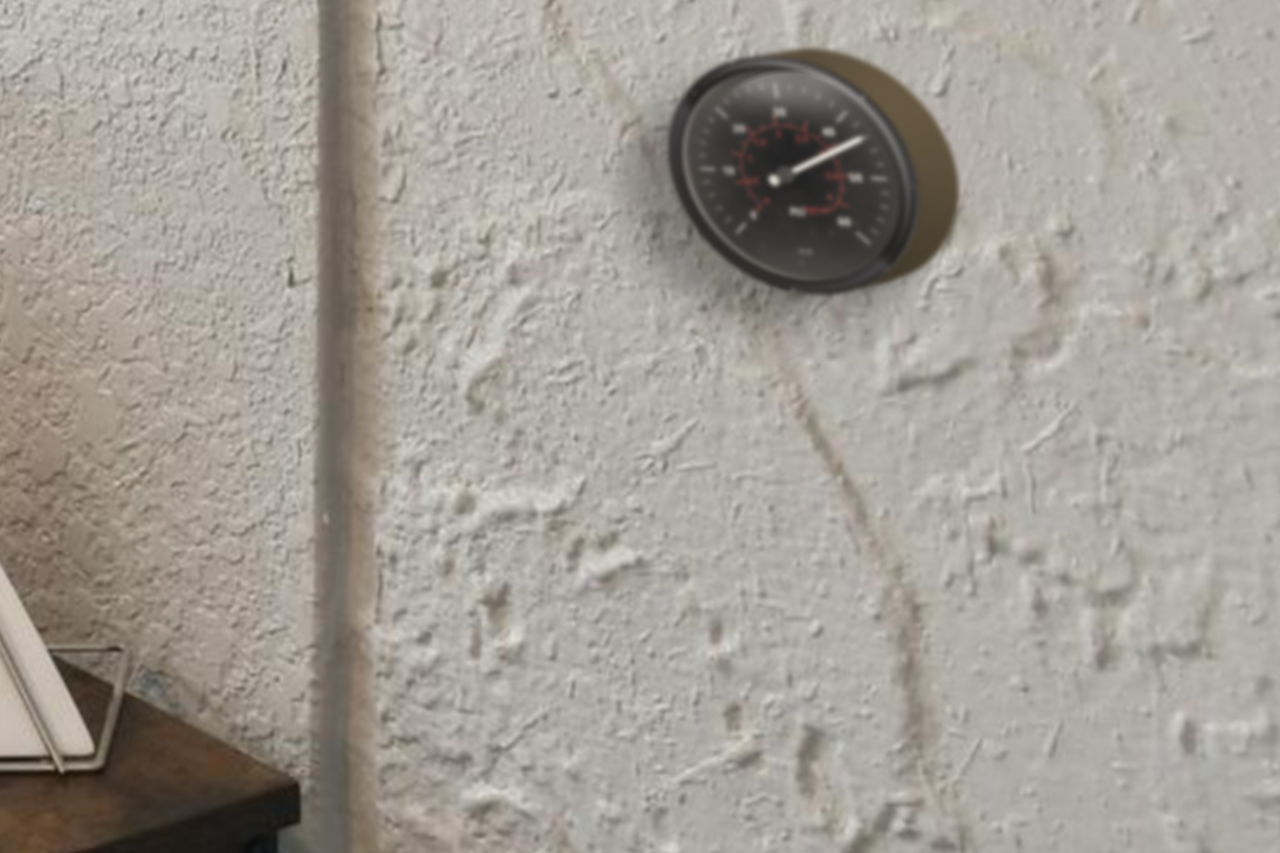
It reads value=44 unit=psi
